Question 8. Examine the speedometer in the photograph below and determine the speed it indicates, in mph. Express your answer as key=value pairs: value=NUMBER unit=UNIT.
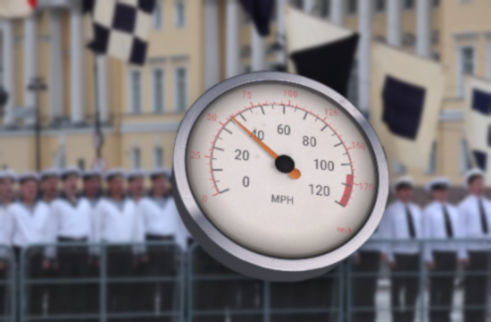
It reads value=35 unit=mph
